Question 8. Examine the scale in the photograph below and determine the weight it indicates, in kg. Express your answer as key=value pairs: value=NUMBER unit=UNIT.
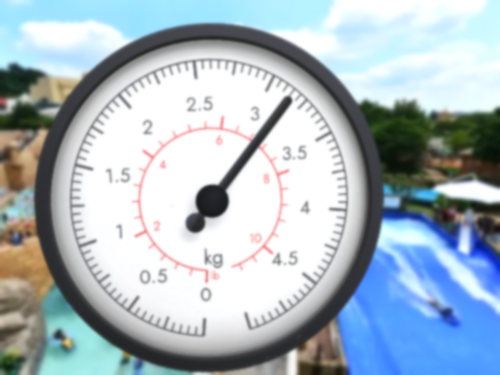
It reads value=3.15 unit=kg
